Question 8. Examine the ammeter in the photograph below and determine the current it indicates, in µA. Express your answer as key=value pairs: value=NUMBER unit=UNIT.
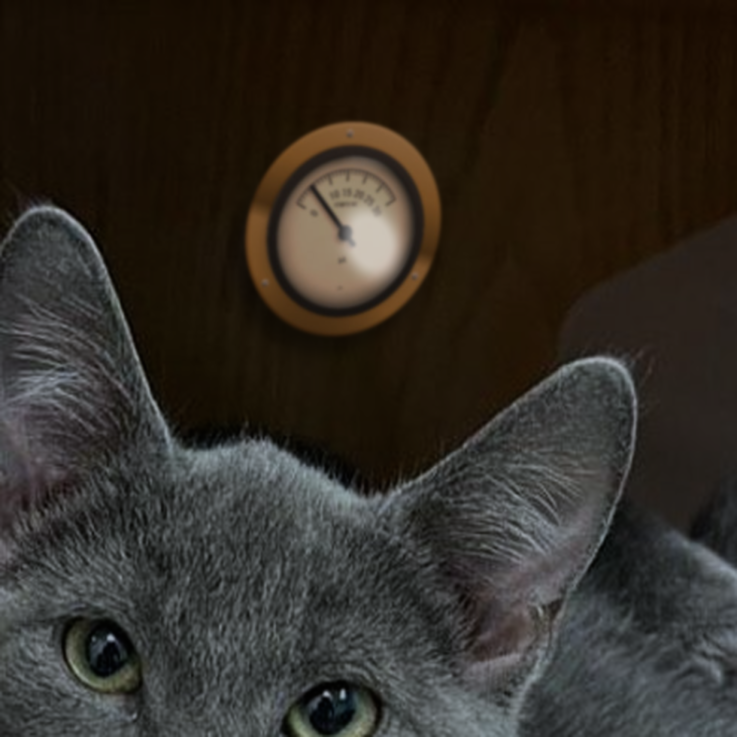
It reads value=5 unit=µA
